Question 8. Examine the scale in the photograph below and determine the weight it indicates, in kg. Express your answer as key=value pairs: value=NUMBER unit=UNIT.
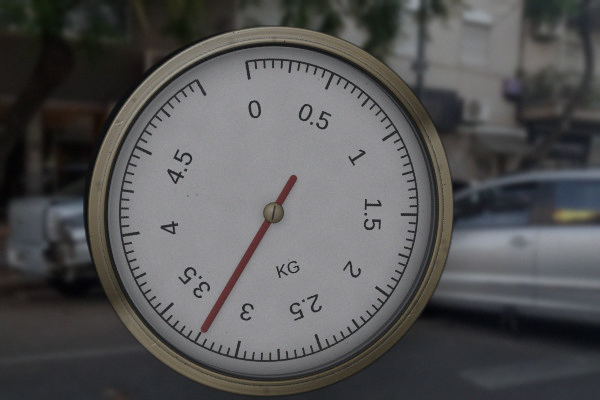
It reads value=3.25 unit=kg
